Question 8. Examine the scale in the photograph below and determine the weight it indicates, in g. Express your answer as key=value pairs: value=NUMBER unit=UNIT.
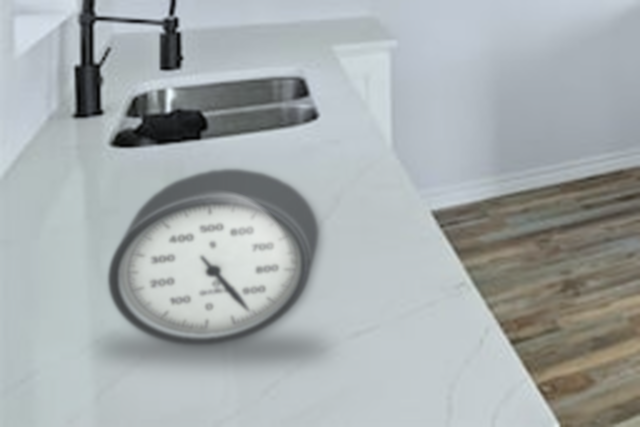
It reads value=950 unit=g
